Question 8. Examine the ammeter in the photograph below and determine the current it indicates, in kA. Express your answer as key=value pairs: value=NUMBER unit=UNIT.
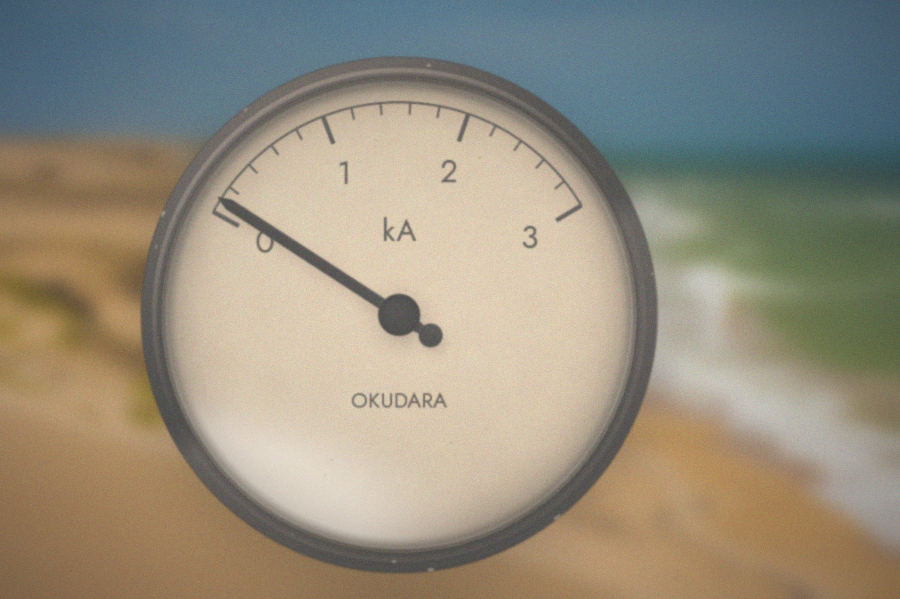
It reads value=0.1 unit=kA
